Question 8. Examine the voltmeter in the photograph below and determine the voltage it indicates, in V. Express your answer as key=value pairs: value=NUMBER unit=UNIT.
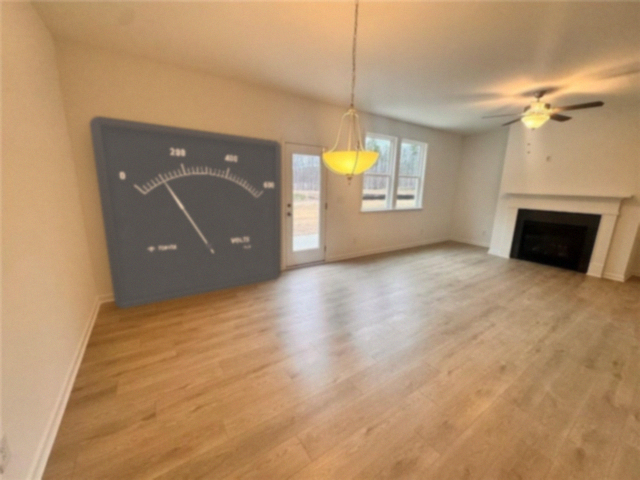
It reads value=100 unit=V
